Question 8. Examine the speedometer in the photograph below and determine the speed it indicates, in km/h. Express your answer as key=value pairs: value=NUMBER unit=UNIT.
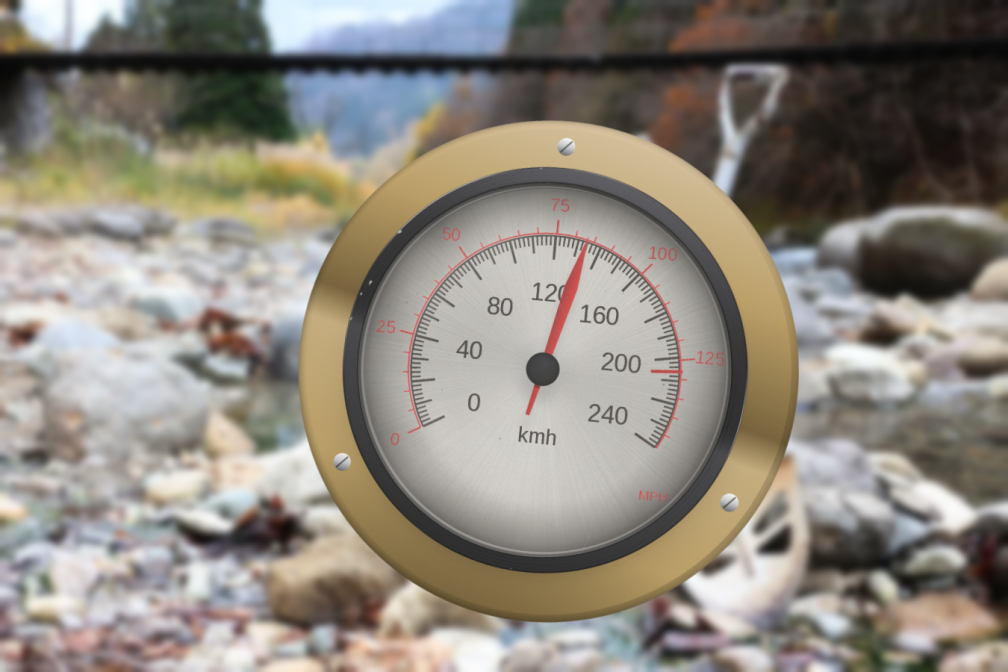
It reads value=134 unit=km/h
